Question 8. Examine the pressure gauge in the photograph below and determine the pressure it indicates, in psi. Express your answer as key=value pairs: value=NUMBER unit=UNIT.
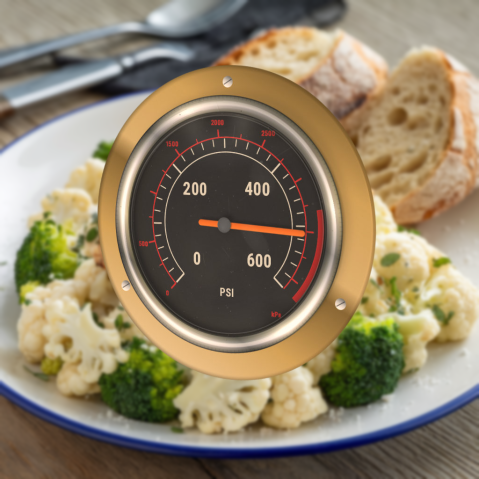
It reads value=510 unit=psi
